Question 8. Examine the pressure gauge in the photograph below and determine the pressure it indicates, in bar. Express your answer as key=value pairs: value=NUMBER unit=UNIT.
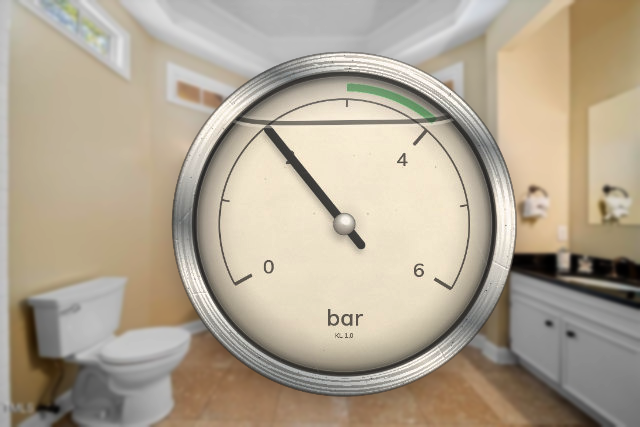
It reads value=2 unit=bar
